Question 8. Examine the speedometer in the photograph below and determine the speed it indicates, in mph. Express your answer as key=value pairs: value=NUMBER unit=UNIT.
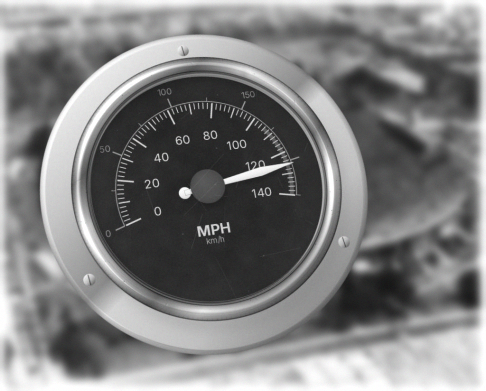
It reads value=126 unit=mph
